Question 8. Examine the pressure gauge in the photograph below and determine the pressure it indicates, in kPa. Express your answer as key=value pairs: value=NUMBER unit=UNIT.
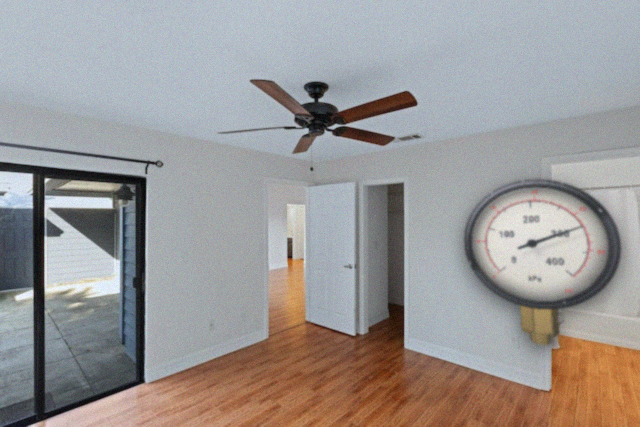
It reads value=300 unit=kPa
